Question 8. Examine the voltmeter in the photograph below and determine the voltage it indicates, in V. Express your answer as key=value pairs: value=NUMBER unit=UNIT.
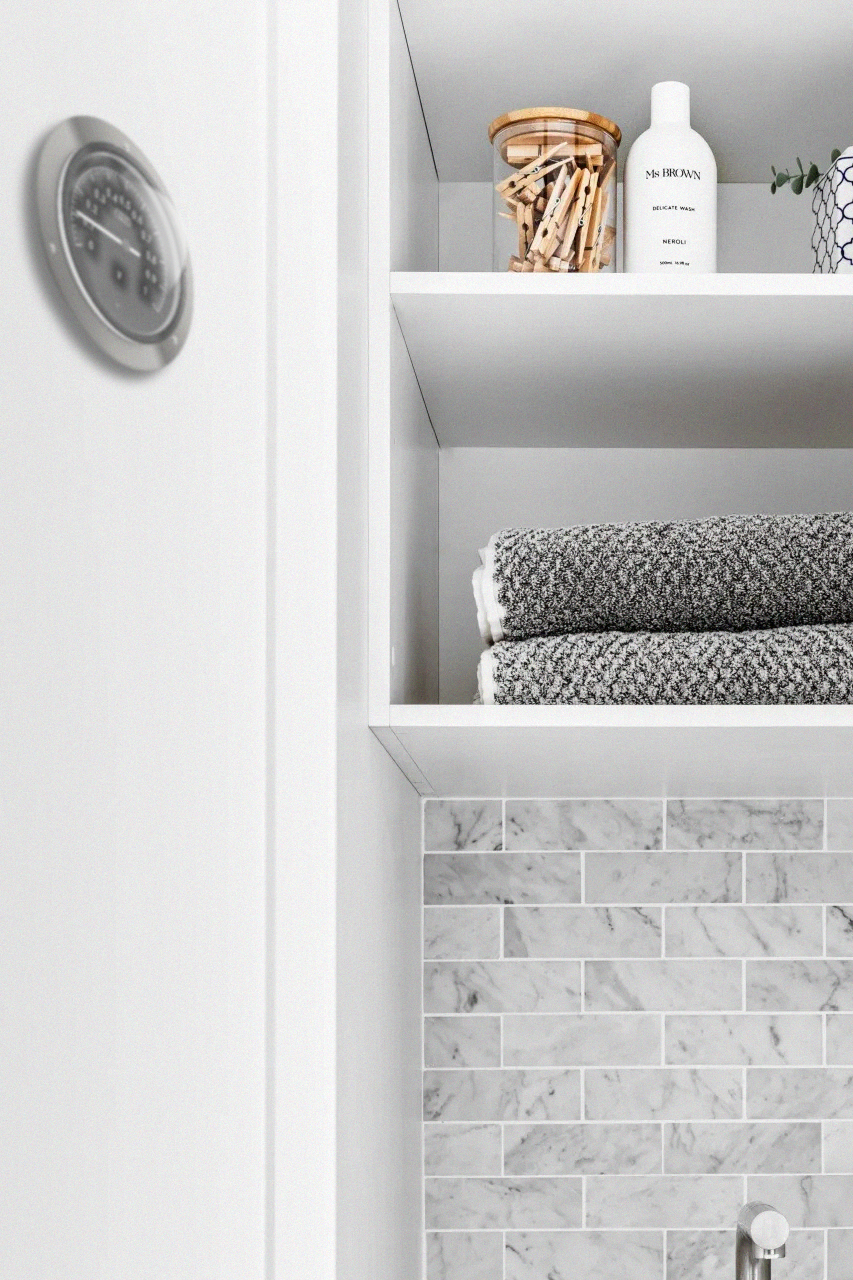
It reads value=0.1 unit=V
